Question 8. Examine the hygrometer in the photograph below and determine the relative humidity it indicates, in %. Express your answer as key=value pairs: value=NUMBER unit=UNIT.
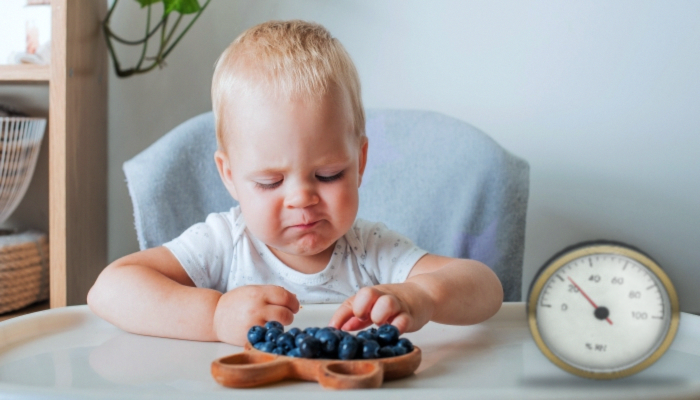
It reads value=24 unit=%
